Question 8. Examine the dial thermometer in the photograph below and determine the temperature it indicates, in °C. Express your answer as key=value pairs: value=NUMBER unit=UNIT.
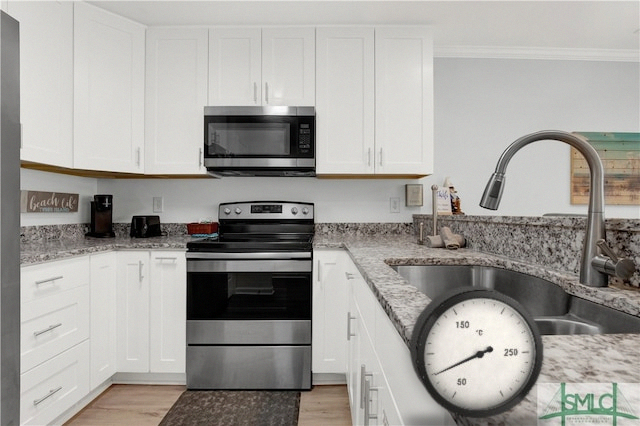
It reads value=80 unit=°C
